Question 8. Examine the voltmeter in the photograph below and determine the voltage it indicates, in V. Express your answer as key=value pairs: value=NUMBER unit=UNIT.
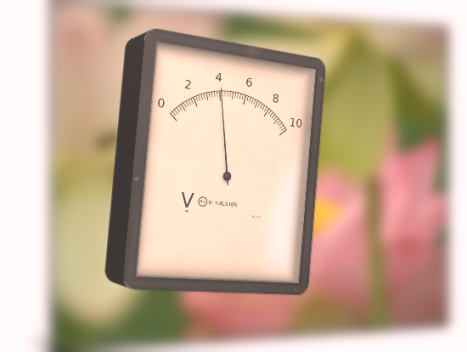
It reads value=4 unit=V
